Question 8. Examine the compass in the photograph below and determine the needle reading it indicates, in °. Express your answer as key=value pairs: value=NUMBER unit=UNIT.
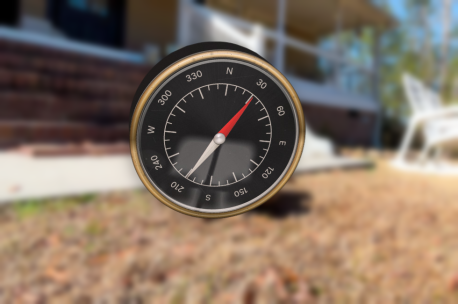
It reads value=30 unit=°
